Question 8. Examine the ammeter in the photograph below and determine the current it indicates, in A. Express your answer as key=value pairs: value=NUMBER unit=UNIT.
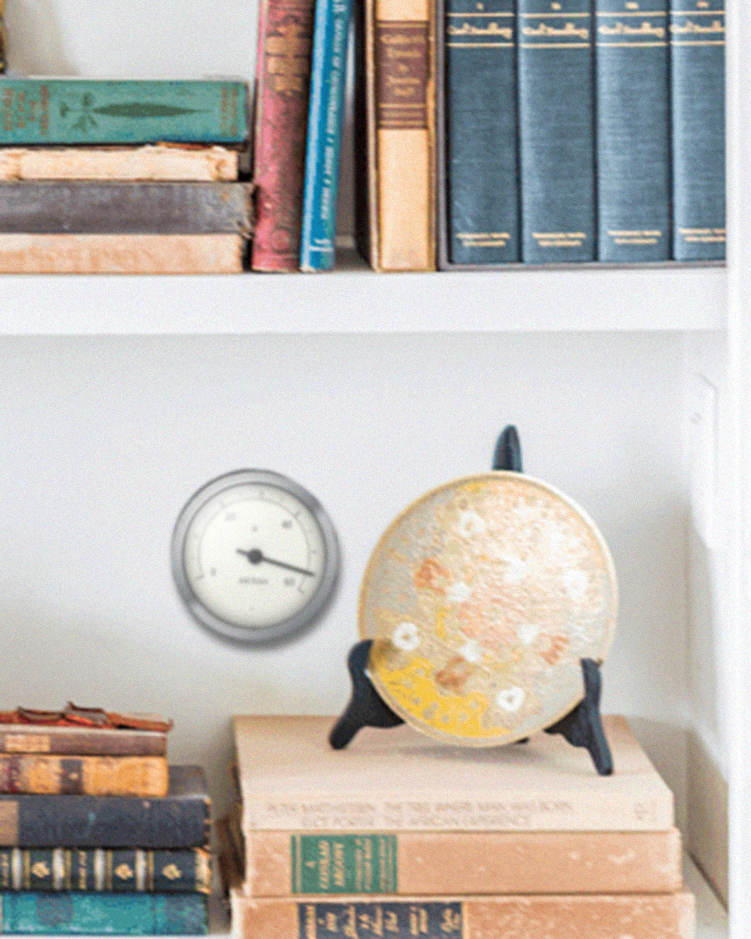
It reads value=55 unit=A
